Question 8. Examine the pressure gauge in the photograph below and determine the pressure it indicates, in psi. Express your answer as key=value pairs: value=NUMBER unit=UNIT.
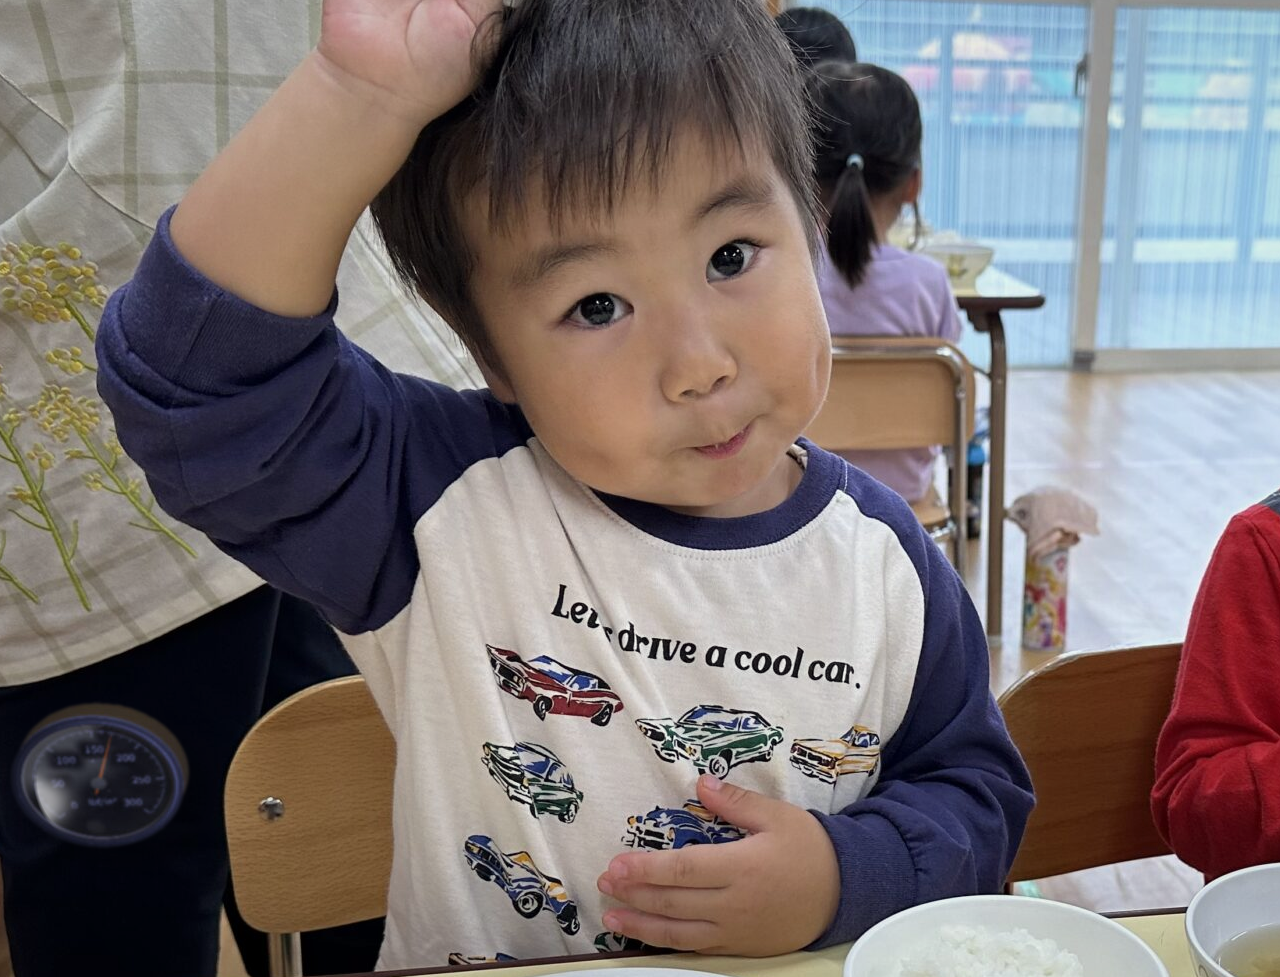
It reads value=170 unit=psi
